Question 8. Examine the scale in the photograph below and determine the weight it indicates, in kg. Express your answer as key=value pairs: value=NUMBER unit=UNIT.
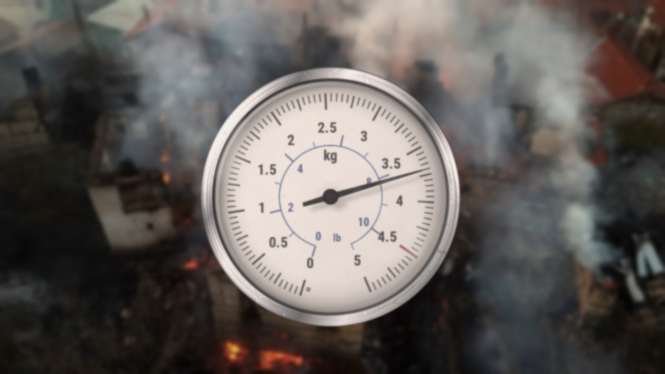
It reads value=3.7 unit=kg
